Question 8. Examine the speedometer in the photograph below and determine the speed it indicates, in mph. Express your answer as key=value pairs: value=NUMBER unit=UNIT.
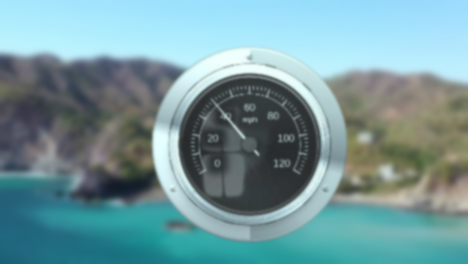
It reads value=40 unit=mph
